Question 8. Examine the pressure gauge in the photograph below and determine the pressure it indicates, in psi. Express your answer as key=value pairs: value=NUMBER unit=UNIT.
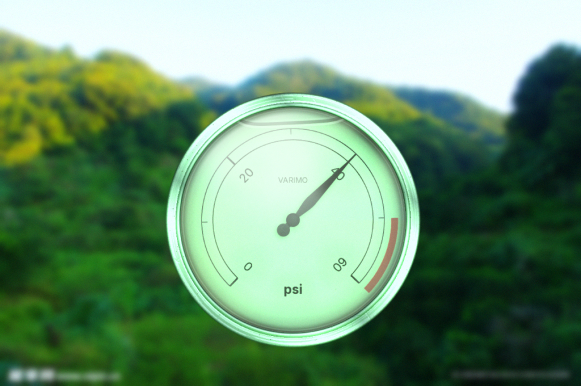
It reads value=40 unit=psi
